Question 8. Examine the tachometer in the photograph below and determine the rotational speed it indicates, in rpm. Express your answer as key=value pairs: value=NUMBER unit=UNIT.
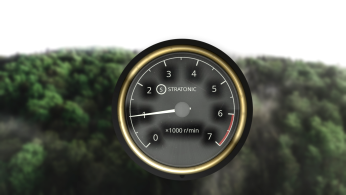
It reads value=1000 unit=rpm
